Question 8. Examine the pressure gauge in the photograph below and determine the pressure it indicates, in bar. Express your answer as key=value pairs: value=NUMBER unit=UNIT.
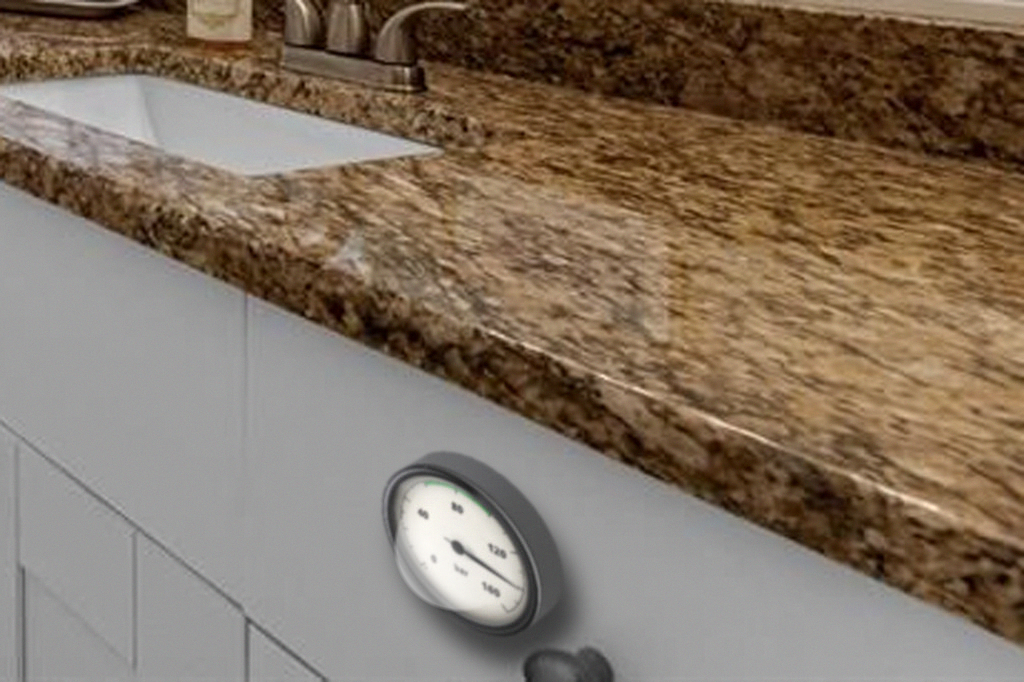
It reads value=140 unit=bar
